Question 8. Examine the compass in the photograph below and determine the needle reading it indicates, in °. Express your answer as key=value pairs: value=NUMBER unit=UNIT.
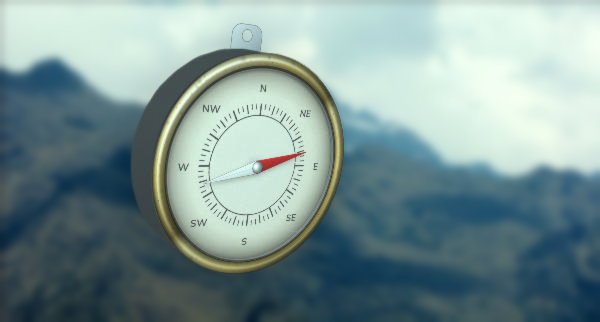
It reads value=75 unit=°
